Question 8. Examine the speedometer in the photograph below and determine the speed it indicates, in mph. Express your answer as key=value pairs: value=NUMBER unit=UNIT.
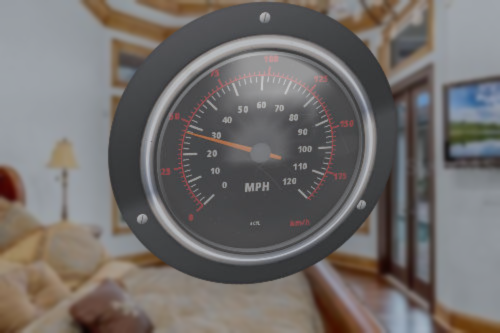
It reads value=28 unit=mph
